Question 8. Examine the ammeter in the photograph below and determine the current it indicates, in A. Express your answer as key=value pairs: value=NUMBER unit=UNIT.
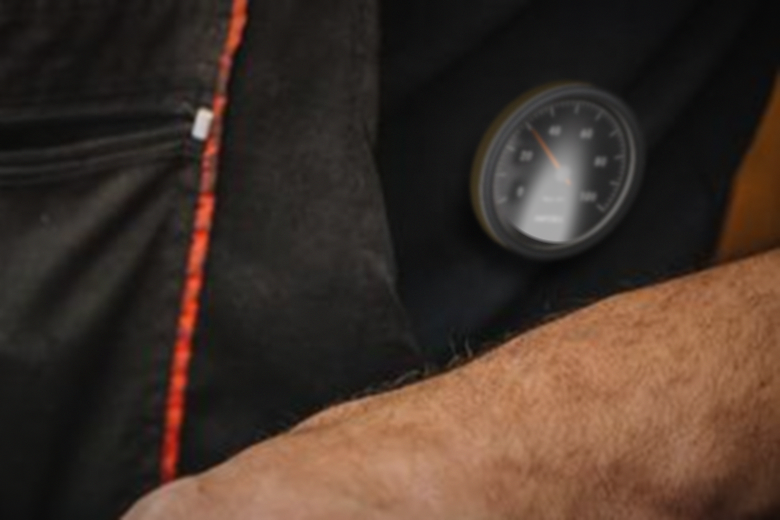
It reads value=30 unit=A
